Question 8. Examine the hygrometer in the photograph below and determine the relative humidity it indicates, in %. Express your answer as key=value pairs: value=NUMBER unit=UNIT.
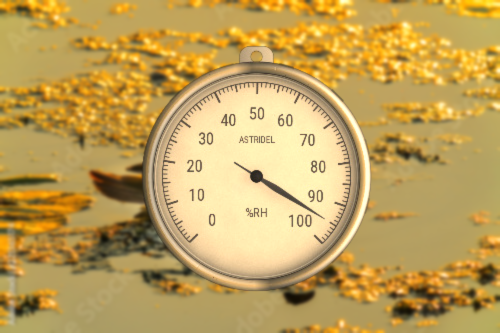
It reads value=95 unit=%
